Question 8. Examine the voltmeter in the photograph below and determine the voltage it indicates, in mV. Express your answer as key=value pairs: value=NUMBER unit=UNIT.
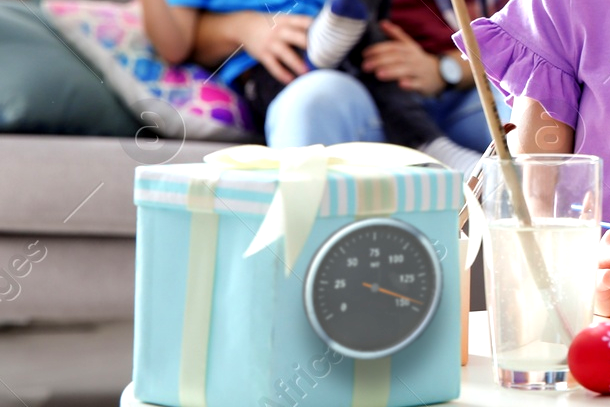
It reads value=145 unit=mV
